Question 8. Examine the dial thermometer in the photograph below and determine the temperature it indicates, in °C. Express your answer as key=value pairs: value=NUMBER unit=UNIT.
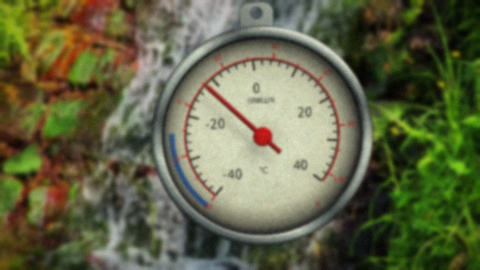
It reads value=-12 unit=°C
